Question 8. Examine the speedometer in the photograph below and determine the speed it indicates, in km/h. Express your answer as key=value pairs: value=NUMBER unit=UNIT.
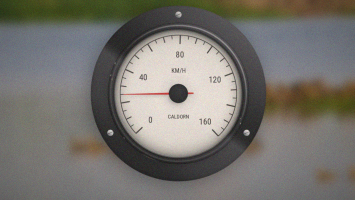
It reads value=25 unit=km/h
